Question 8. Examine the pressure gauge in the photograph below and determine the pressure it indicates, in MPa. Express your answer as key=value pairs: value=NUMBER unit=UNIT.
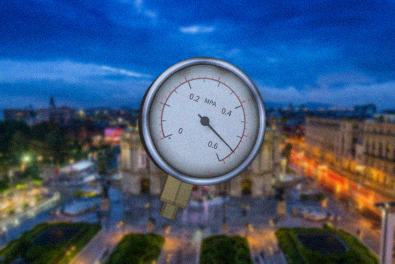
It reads value=0.55 unit=MPa
